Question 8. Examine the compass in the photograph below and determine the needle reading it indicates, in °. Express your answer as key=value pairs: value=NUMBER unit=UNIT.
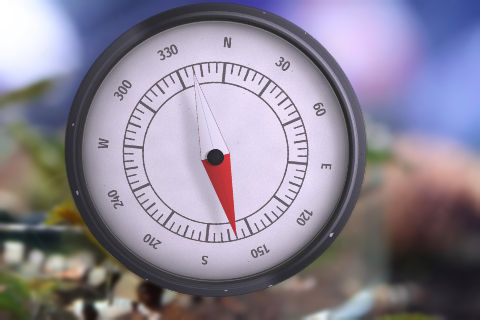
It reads value=160 unit=°
